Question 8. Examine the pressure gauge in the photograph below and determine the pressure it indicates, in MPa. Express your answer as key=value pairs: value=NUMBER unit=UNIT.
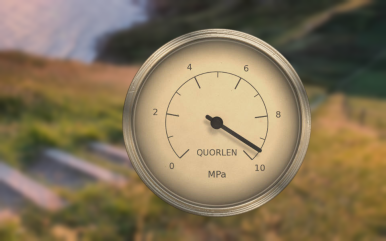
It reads value=9.5 unit=MPa
